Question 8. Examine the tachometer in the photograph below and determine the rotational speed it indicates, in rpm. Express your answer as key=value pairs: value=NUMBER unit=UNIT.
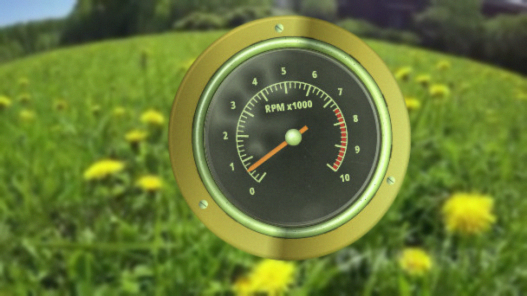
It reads value=600 unit=rpm
